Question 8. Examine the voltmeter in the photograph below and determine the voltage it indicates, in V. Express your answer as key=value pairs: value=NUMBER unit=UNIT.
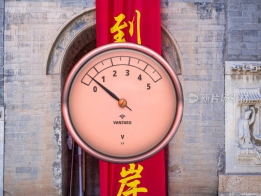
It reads value=0.5 unit=V
